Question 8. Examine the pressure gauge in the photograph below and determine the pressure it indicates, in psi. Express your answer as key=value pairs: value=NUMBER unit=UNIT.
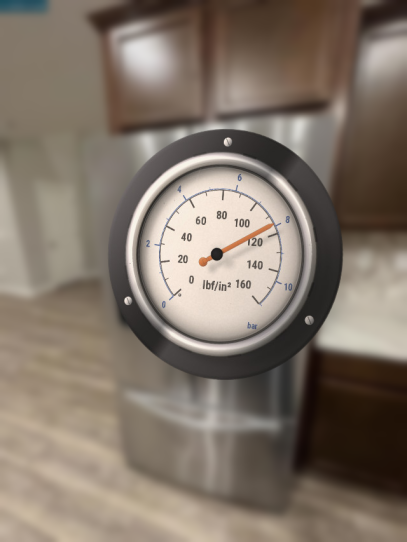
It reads value=115 unit=psi
